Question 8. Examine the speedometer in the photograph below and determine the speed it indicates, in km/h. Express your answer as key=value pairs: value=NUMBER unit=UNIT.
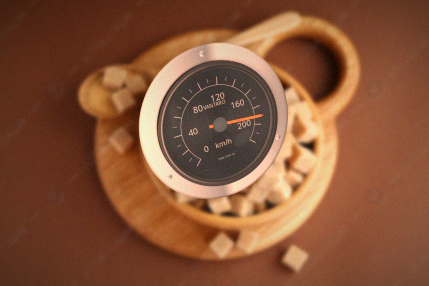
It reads value=190 unit=km/h
